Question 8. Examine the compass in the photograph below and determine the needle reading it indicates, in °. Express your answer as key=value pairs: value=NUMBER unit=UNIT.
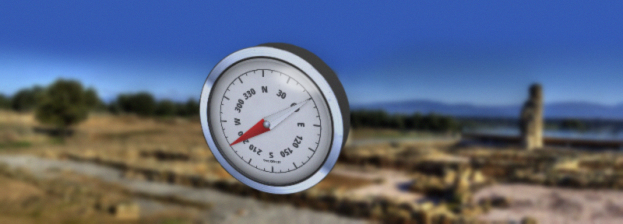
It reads value=240 unit=°
